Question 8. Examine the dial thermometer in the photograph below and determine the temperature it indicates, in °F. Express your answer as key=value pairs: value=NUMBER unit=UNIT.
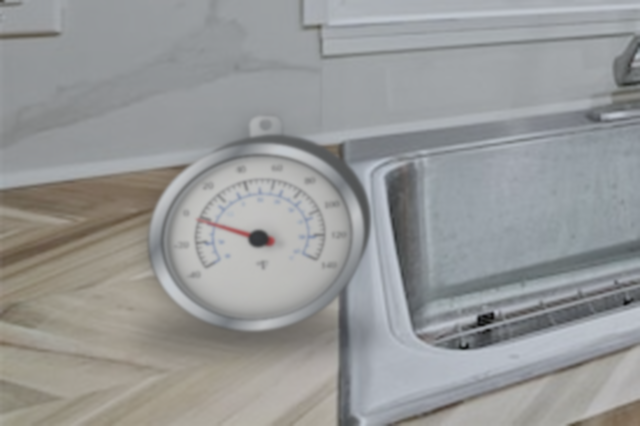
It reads value=0 unit=°F
